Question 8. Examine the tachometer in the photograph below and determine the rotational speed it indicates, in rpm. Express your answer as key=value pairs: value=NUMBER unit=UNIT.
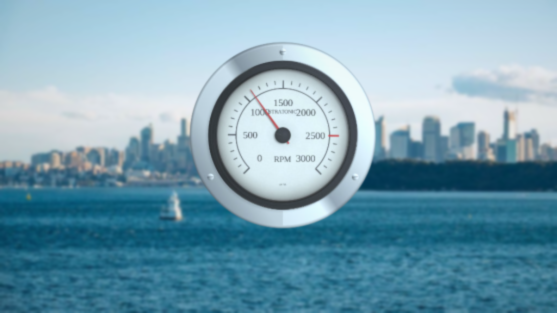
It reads value=1100 unit=rpm
